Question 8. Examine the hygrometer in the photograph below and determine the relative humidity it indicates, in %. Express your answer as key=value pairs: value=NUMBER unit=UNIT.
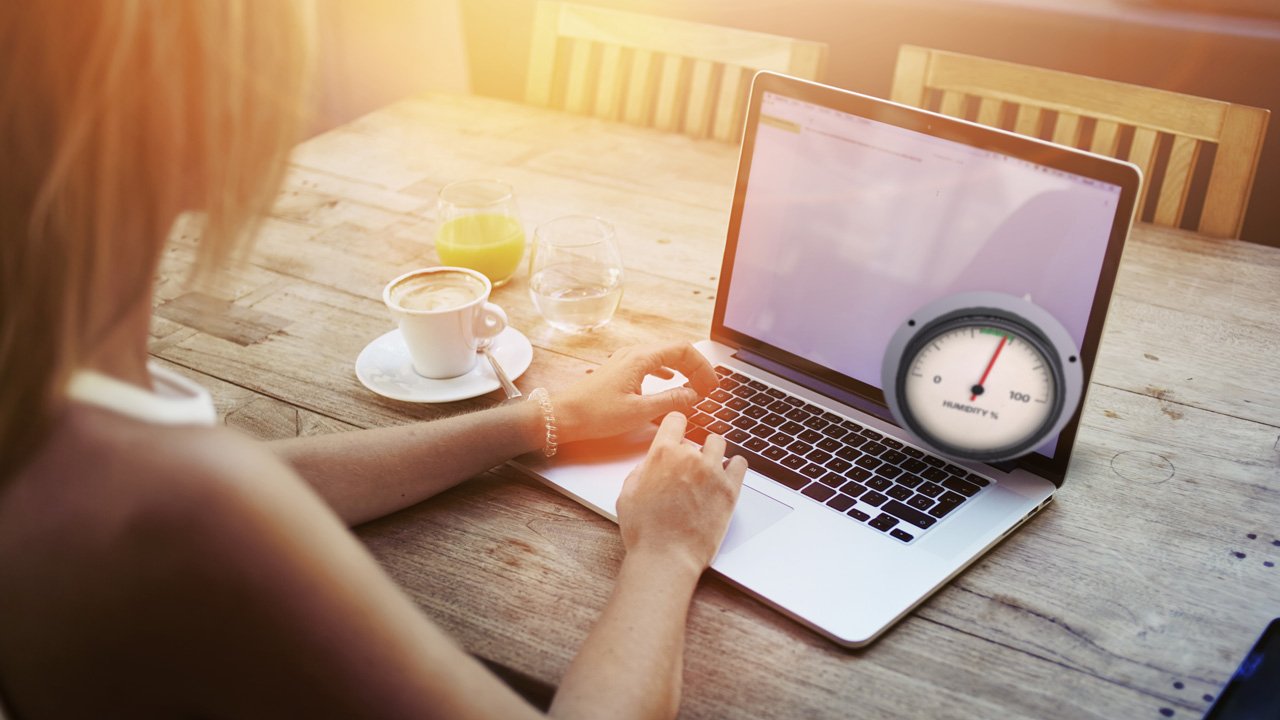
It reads value=56 unit=%
